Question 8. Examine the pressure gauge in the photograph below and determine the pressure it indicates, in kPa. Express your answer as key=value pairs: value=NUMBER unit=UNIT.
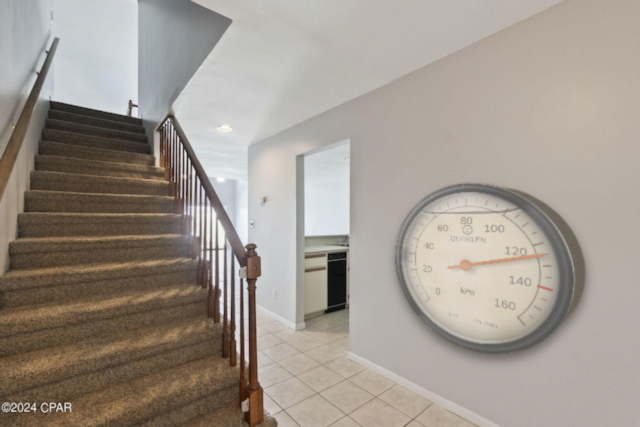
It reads value=125 unit=kPa
